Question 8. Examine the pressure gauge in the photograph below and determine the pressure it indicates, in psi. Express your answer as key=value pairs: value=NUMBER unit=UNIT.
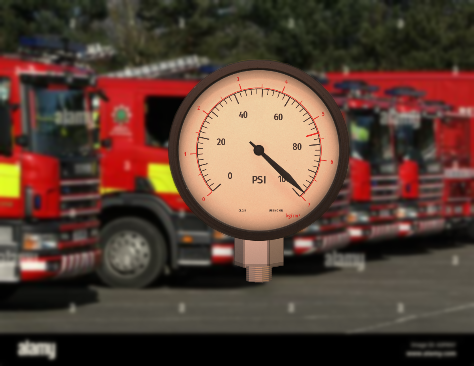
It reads value=98 unit=psi
